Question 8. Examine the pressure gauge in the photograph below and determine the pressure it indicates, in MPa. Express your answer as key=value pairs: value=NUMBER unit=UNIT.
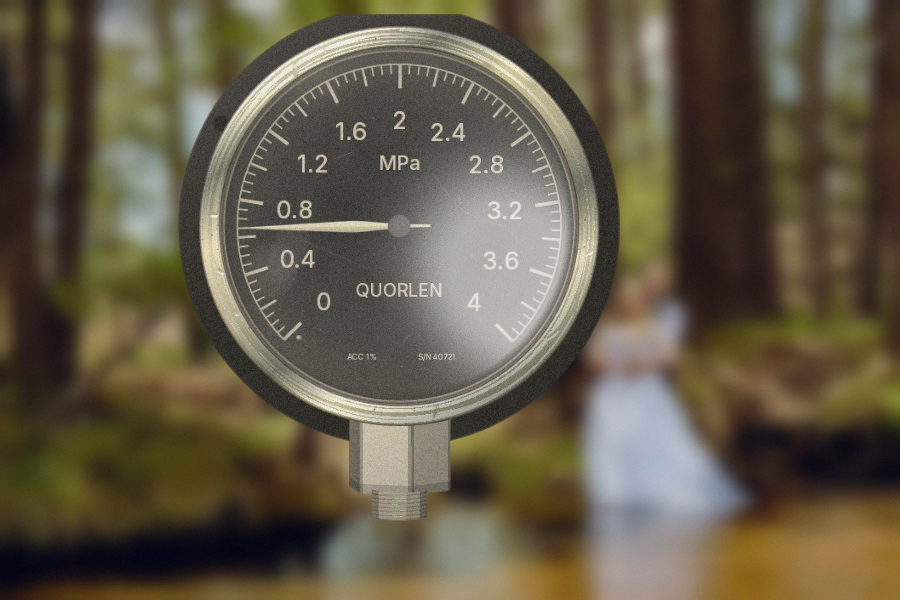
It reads value=0.65 unit=MPa
